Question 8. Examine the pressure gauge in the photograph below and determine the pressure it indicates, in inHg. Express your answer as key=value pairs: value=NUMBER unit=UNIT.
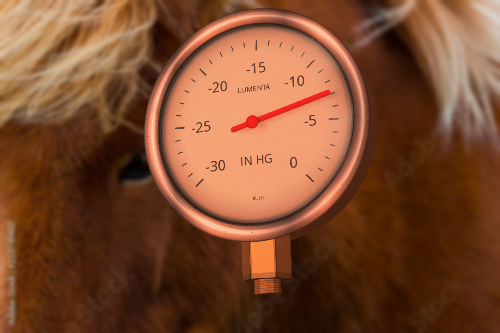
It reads value=-7 unit=inHg
